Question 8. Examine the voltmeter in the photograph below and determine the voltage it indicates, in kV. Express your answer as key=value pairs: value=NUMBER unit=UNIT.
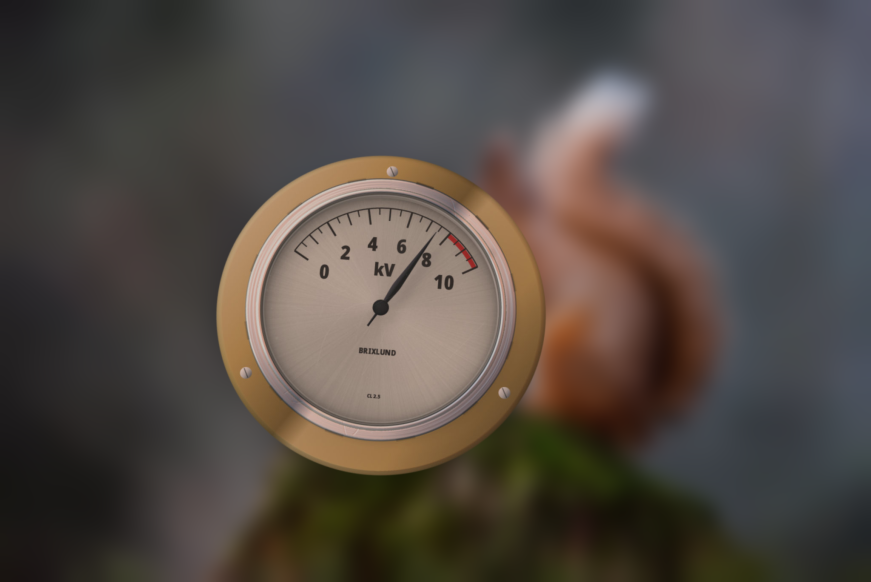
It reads value=7.5 unit=kV
